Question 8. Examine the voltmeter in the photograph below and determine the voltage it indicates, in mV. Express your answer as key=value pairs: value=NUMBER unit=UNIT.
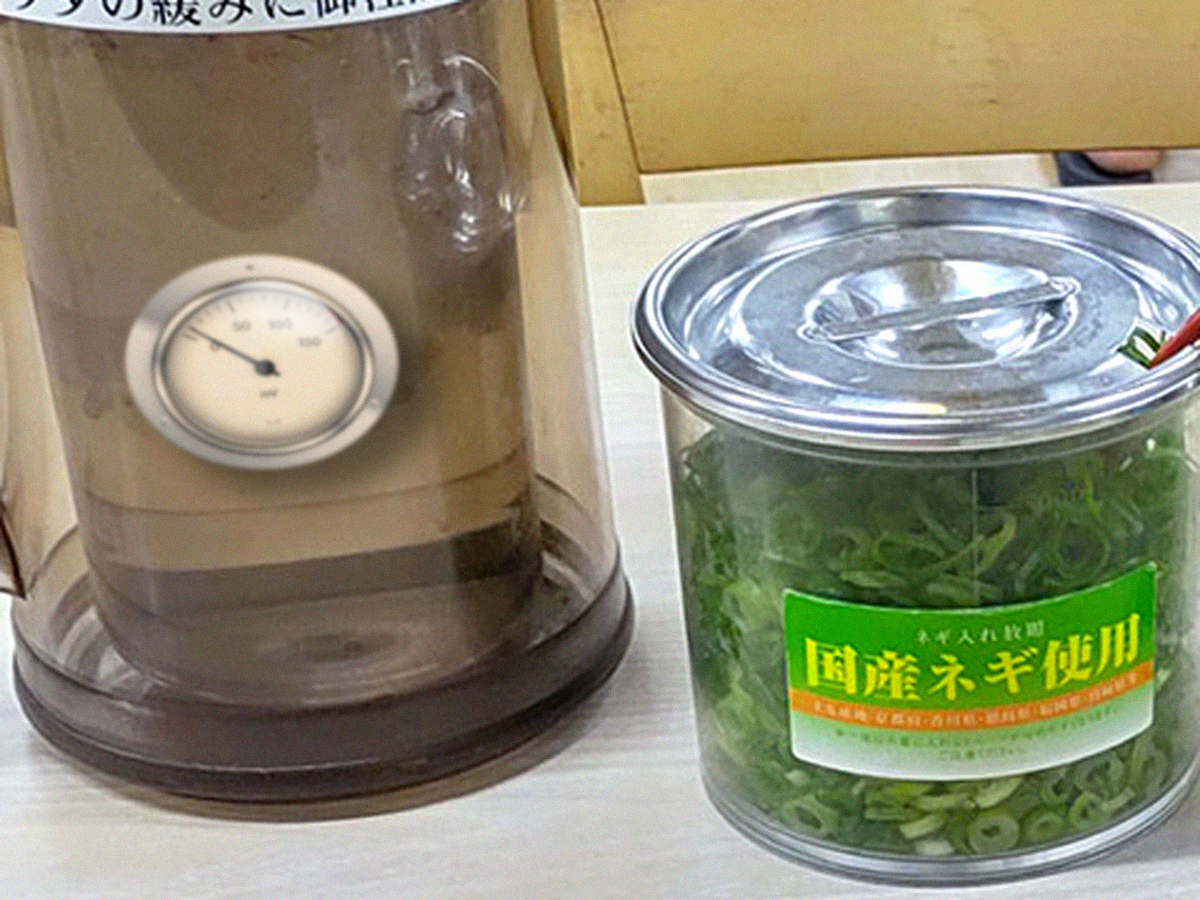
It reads value=10 unit=mV
